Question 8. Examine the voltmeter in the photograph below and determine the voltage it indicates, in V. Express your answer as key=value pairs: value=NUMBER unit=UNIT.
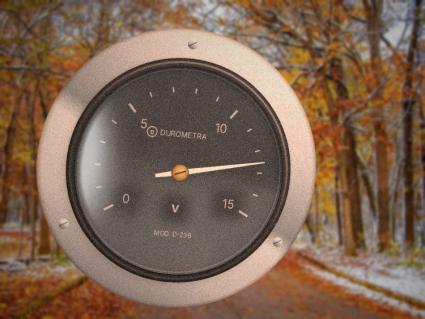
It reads value=12.5 unit=V
